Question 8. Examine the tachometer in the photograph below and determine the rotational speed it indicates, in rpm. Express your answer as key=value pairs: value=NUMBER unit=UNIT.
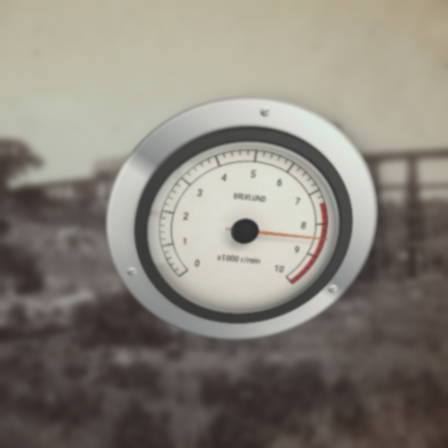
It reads value=8400 unit=rpm
